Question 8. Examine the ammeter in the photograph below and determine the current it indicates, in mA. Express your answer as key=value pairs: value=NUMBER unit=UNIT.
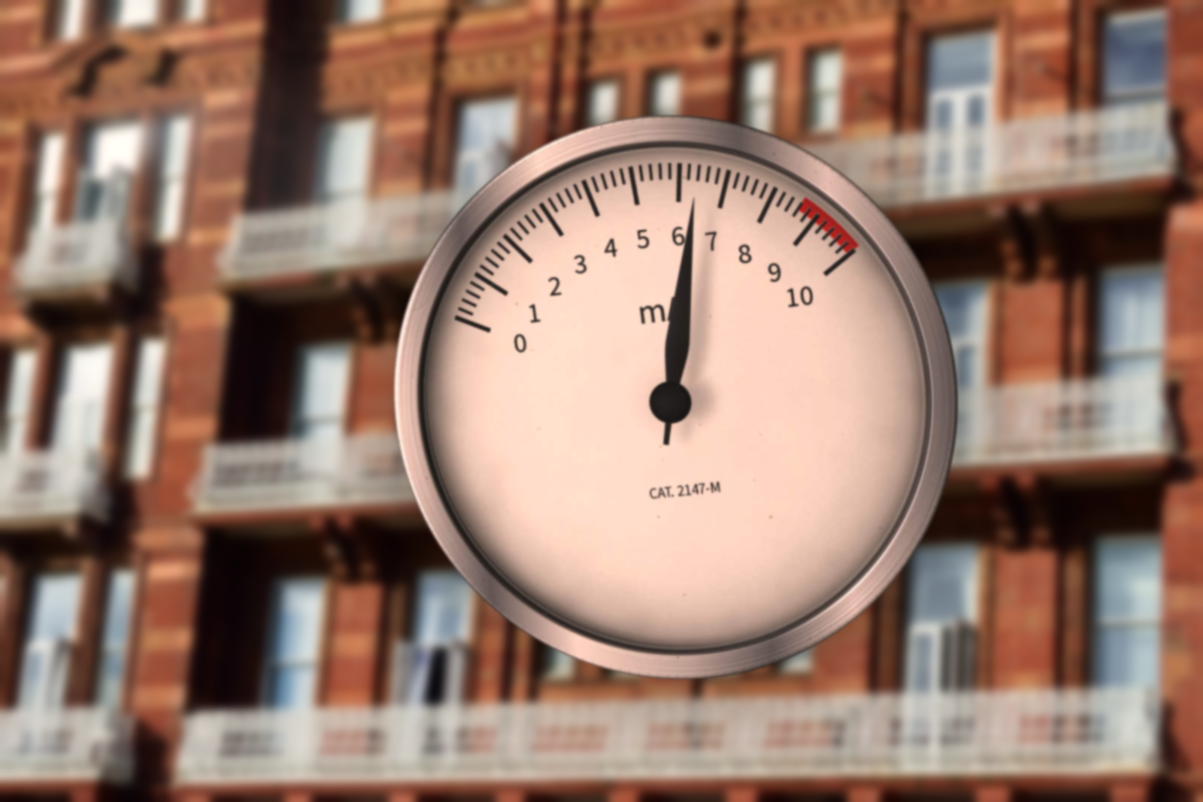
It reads value=6.4 unit=mA
